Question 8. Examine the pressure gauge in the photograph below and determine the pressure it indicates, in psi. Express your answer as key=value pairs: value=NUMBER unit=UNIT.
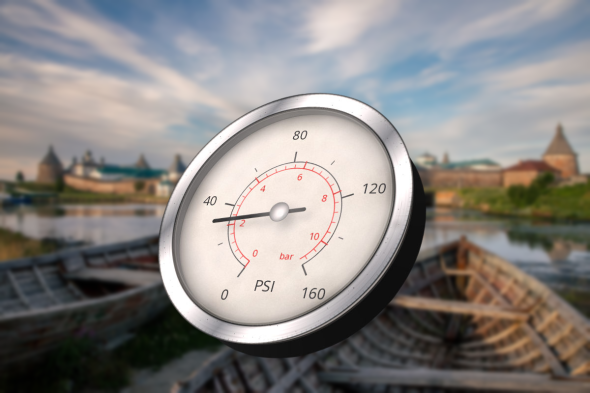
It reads value=30 unit=psi
